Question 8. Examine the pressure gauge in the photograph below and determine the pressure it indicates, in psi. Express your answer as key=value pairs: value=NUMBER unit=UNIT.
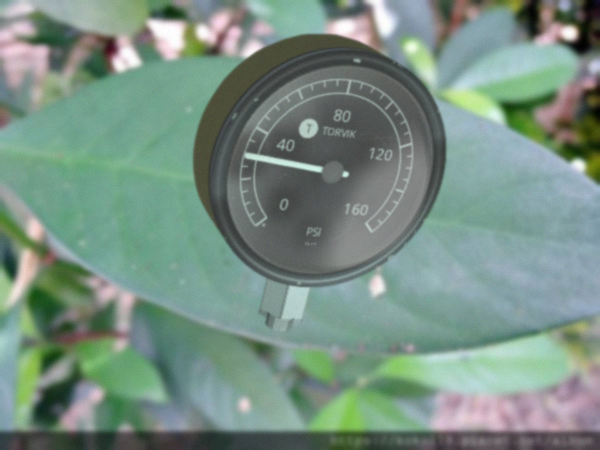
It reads value=30 unit=psi
